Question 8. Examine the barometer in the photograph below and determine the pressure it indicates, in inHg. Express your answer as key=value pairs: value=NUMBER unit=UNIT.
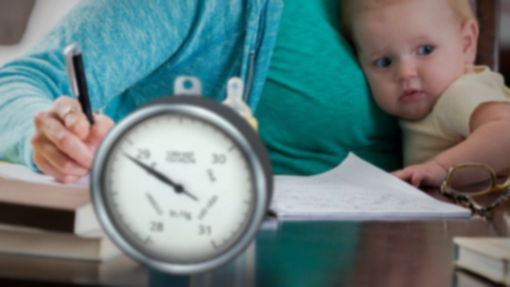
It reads value=28.9 unit=inHg
